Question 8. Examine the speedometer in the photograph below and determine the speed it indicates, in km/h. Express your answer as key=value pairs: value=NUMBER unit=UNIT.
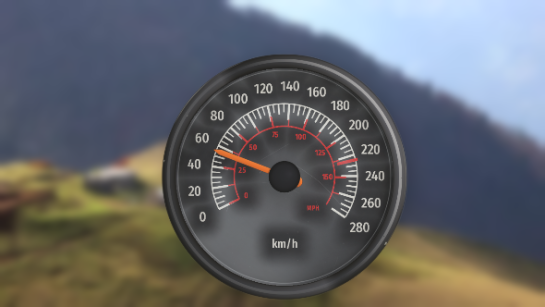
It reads value=55 unit=km/h
